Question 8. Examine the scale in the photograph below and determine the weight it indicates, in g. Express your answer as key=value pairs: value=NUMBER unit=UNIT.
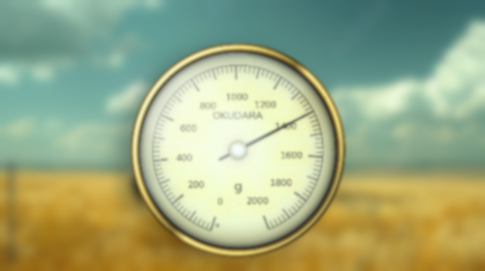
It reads value=1400 unit=g
